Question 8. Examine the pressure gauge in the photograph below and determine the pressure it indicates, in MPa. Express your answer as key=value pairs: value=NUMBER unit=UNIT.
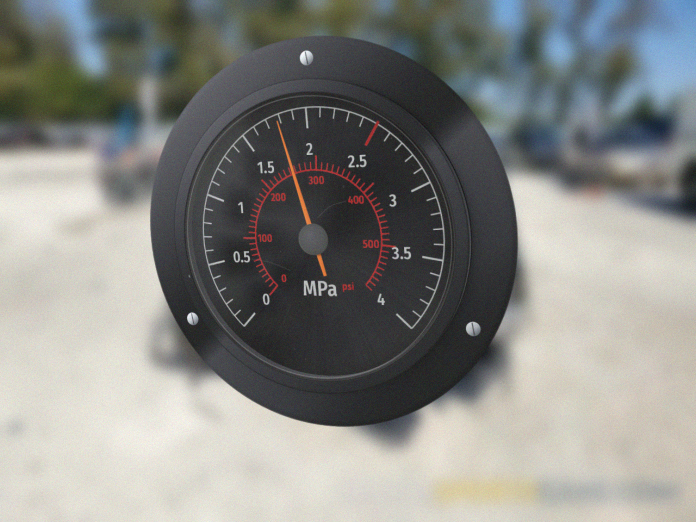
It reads value=1.8 unit=MPa
